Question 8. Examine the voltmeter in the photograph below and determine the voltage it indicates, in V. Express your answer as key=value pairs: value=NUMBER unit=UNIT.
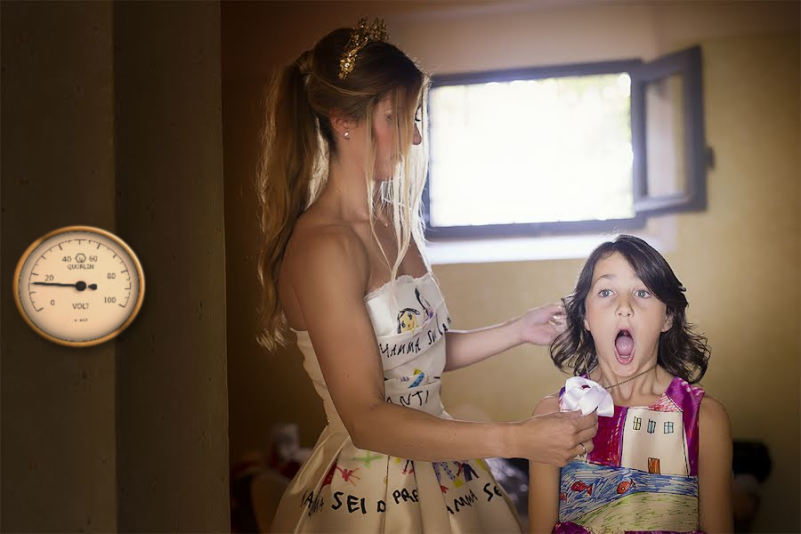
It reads value=15 unit=V
